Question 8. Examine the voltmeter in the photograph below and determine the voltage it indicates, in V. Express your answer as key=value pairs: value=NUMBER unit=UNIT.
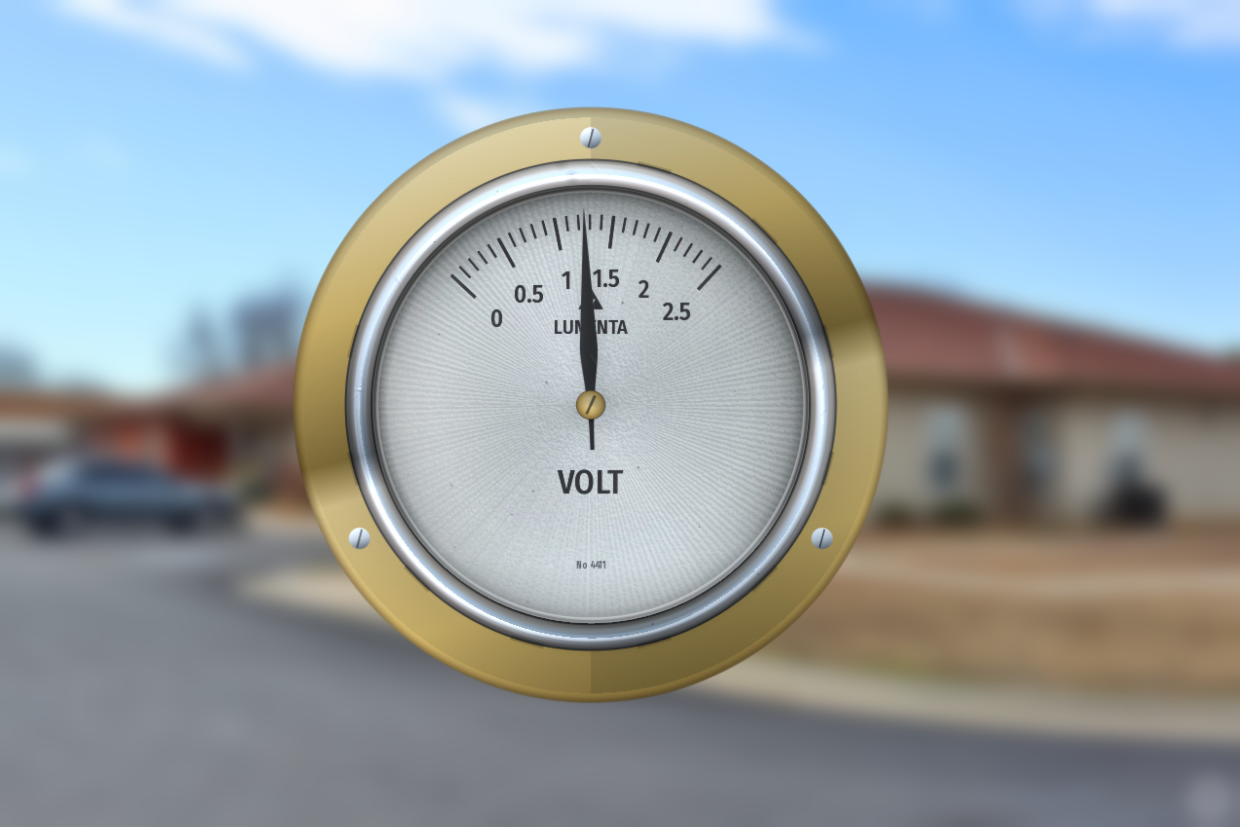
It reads value=1.25 unit=V
